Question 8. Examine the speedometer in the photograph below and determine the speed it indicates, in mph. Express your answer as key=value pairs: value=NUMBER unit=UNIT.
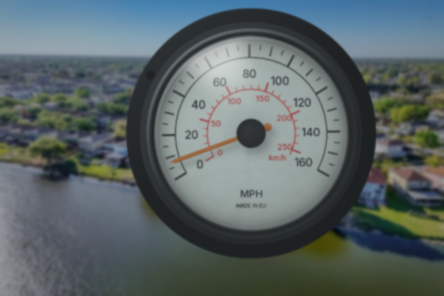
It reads value=7.5 unit=mph
